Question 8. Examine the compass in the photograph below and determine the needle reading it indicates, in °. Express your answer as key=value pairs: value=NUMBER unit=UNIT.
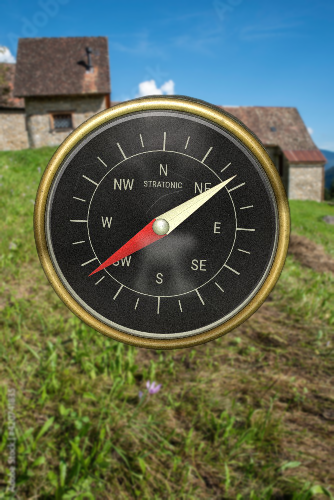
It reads value=232.5 unit=°
